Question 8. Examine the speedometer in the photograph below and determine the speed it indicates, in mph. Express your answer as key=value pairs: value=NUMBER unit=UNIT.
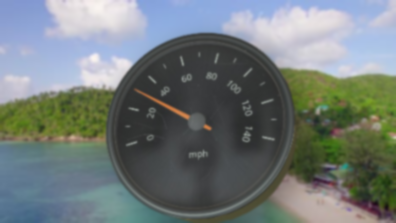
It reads value=30 unit=mph
